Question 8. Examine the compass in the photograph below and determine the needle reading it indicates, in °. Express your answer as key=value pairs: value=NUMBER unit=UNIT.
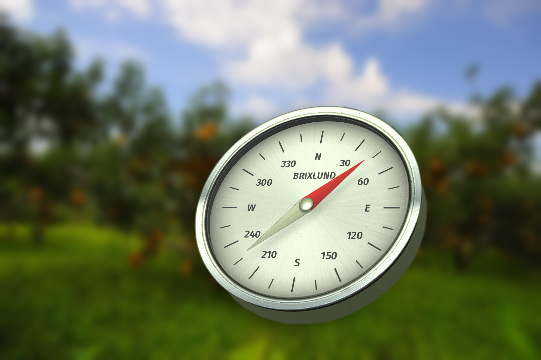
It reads value=45 unit=°
